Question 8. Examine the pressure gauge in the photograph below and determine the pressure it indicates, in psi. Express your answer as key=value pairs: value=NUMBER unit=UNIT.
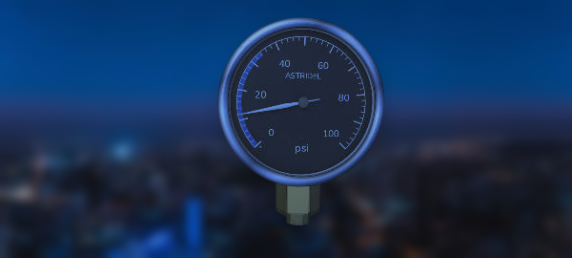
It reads value=12 unit=psi
